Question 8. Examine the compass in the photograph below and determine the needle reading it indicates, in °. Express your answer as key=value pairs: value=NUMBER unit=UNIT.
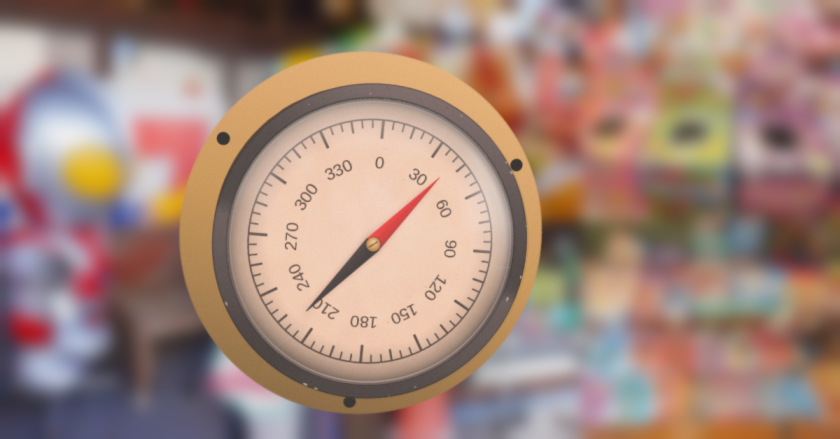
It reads value=40 unit=°
